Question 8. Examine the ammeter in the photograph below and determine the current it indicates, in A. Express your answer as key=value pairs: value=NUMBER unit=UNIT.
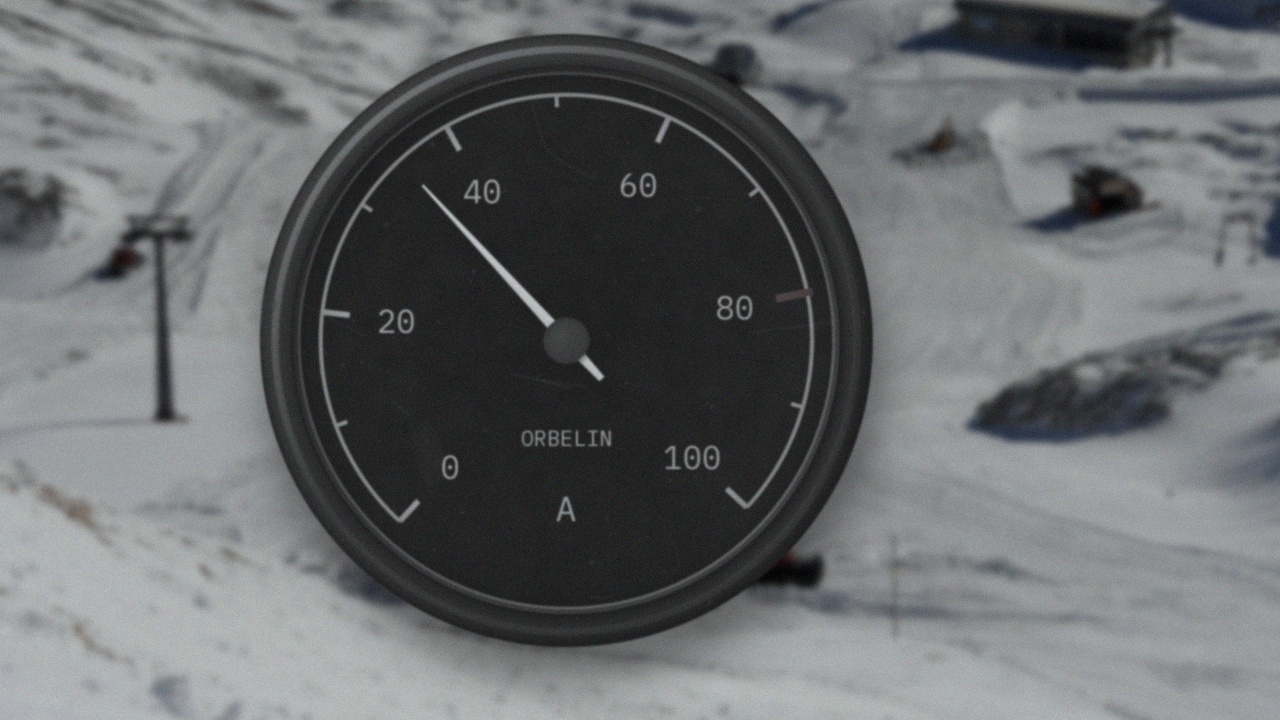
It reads value=35 unit=A
